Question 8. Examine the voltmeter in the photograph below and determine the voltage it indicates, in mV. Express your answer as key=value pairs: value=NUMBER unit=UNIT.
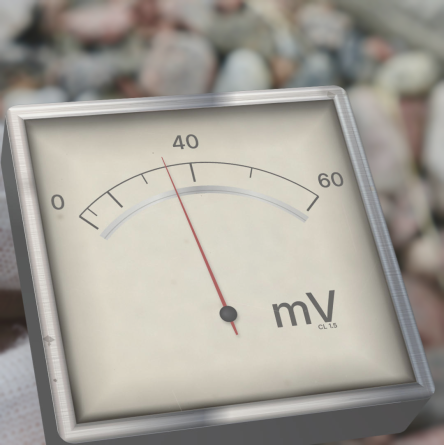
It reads value=35 unit=mV
